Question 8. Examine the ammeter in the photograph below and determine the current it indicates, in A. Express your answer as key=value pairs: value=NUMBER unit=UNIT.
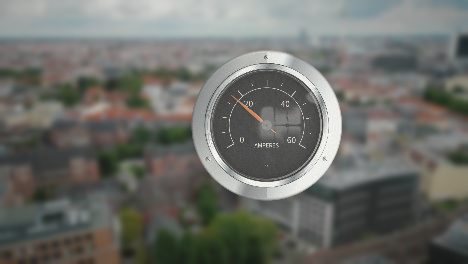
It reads value=17.5 unit=A
